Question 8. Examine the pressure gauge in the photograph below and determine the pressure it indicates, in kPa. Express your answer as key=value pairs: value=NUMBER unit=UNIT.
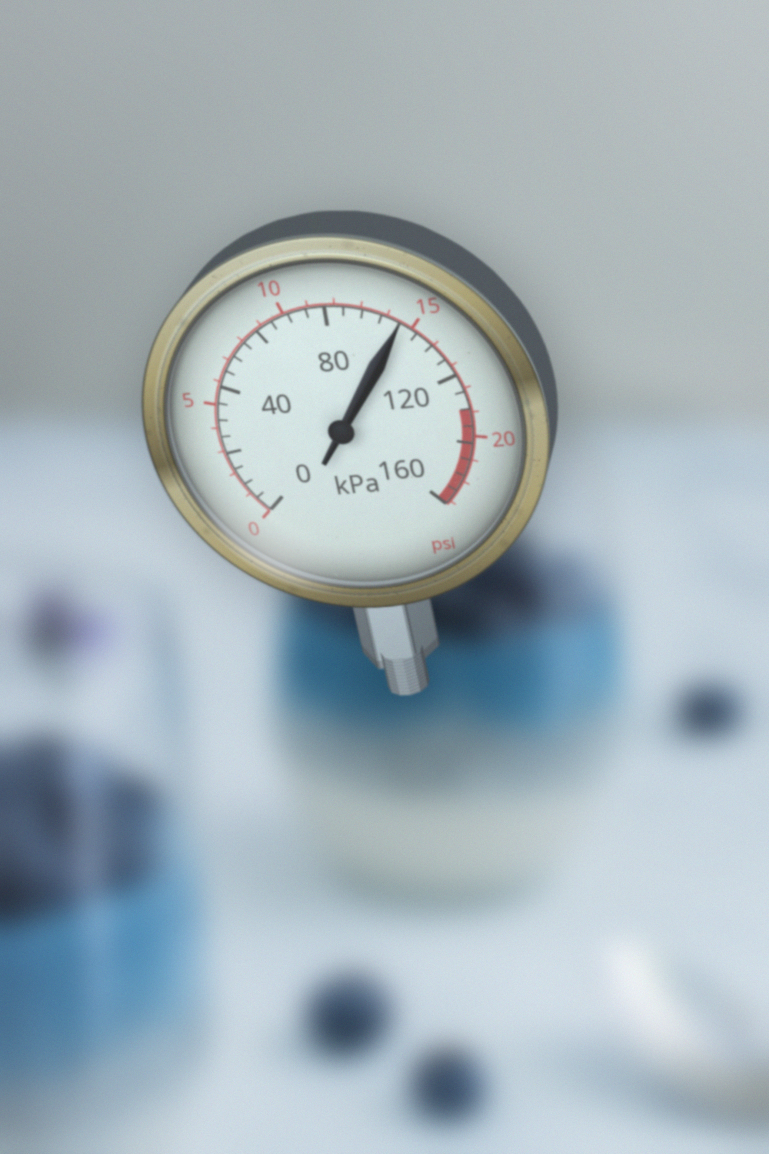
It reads value=100 unit=kPa
